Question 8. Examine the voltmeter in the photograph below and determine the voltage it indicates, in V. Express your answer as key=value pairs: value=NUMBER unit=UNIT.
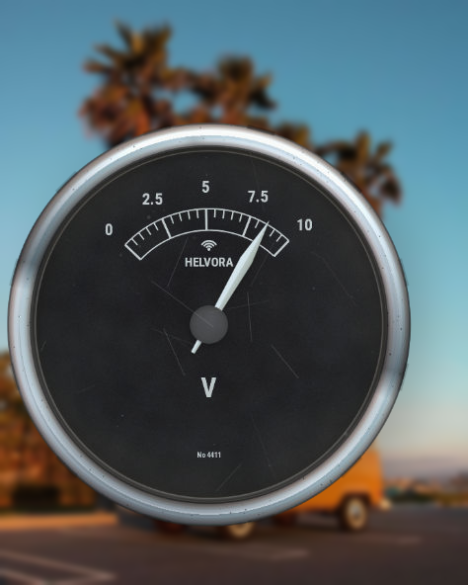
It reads value=8.5 unit=V
